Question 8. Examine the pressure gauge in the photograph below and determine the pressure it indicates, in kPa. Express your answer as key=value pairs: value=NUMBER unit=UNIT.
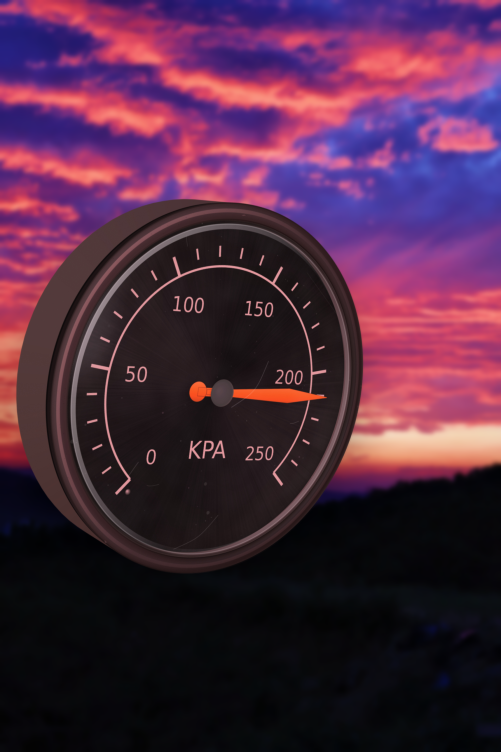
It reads value=210 unit=kPa
